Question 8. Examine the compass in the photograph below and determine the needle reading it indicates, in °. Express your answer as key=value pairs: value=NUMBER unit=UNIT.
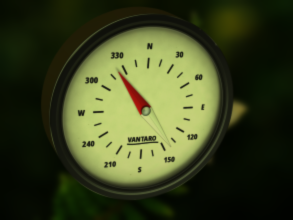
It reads value=322.5 unit=°
